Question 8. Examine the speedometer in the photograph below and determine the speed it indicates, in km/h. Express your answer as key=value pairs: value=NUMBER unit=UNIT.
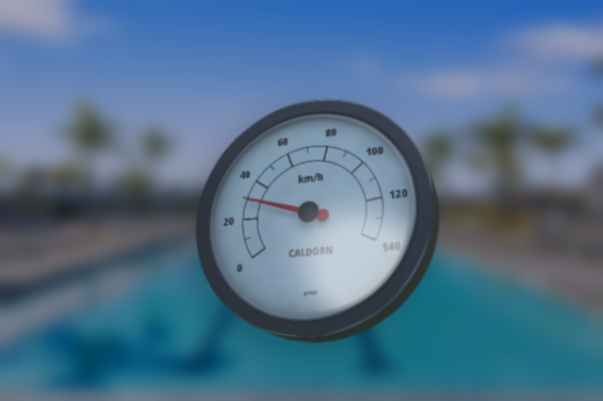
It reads value=30 unit=km/h
